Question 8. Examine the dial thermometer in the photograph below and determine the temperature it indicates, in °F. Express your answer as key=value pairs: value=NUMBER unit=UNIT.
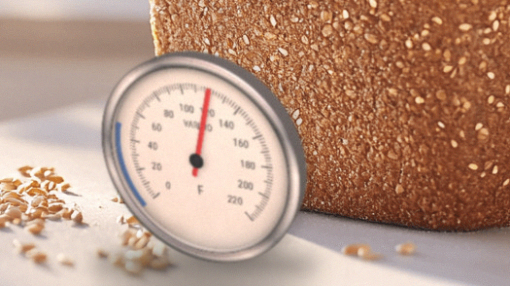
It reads value=120 unit=°F
